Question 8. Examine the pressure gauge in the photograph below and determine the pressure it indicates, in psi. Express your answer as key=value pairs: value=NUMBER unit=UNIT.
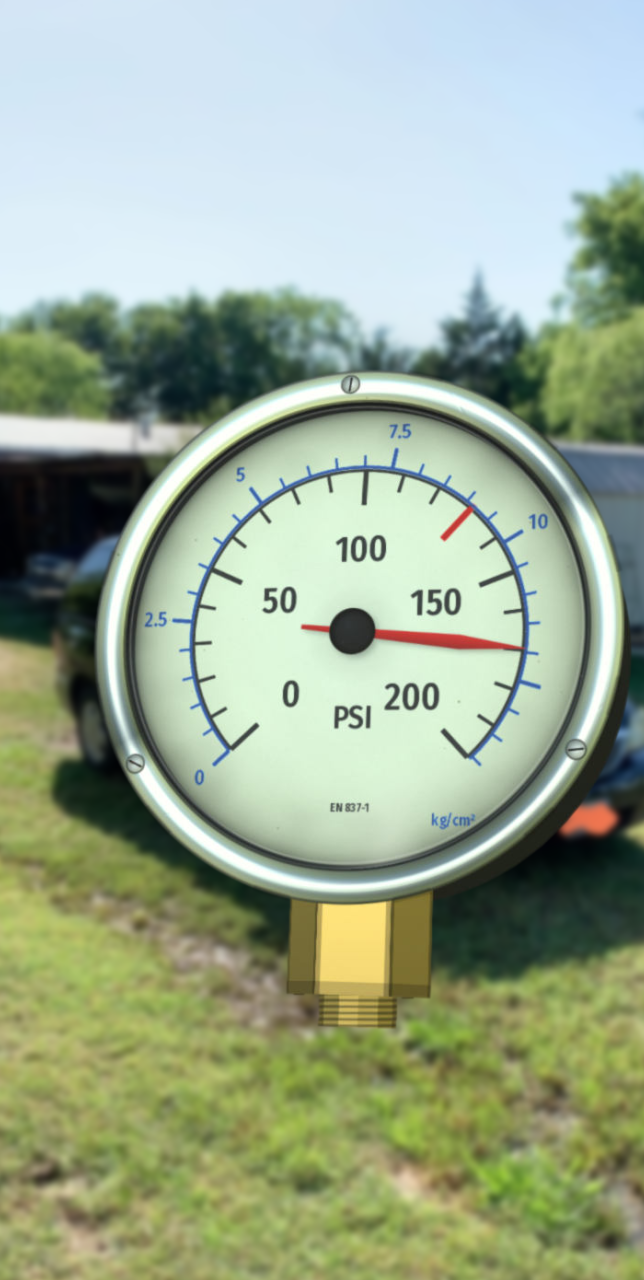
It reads value=170 unit=psi
